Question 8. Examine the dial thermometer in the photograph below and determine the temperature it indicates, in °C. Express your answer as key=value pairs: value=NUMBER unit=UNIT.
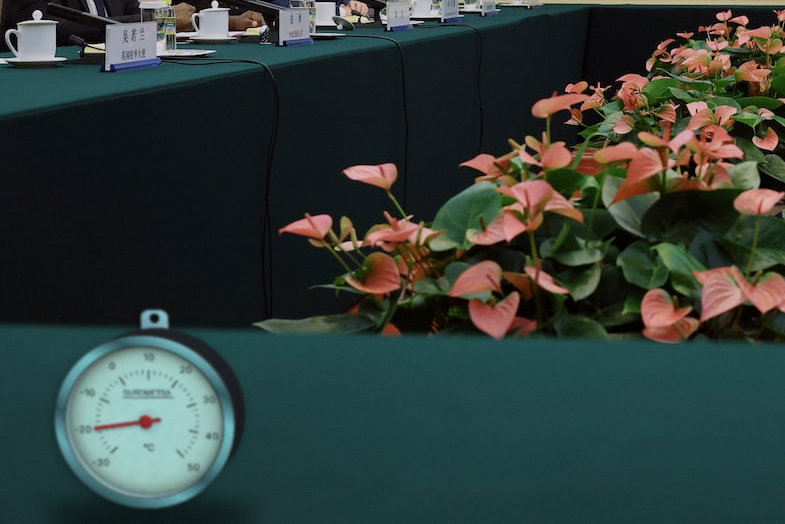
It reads value=-20 unit=°C
